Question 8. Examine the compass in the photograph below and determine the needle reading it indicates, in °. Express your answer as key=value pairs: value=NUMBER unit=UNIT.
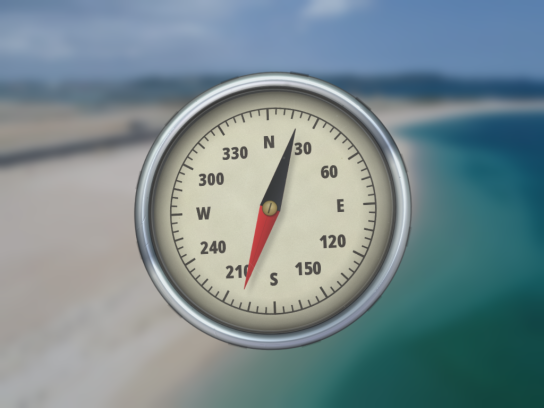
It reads value=200 unit=°
